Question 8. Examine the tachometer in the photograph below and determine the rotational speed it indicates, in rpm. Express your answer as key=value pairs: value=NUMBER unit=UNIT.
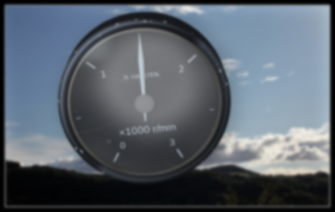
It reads value=1500 unit=rpm
